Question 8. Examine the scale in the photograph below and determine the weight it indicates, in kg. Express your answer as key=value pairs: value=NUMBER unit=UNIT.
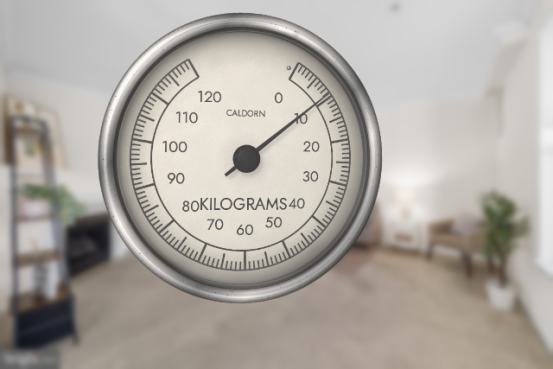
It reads value=9 unit=kg
